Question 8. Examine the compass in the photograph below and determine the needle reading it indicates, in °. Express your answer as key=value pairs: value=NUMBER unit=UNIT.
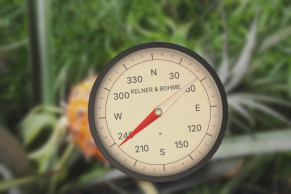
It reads value=235 unit=°
